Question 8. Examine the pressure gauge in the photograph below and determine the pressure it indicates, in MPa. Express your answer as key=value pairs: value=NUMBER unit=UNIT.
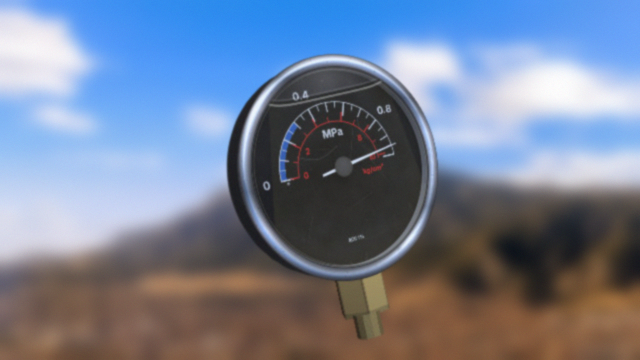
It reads value=0.95 unit=MPa
